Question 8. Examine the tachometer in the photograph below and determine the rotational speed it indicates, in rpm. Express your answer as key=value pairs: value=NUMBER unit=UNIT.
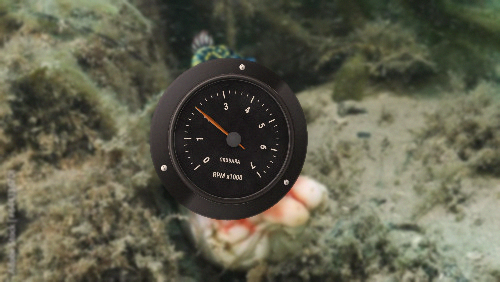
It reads value=2000 unit=rpm
